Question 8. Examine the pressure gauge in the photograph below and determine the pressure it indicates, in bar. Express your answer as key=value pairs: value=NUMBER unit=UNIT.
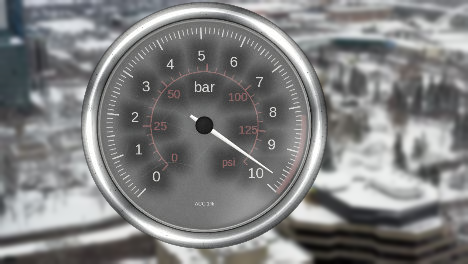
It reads value=9.7 unit=bar
